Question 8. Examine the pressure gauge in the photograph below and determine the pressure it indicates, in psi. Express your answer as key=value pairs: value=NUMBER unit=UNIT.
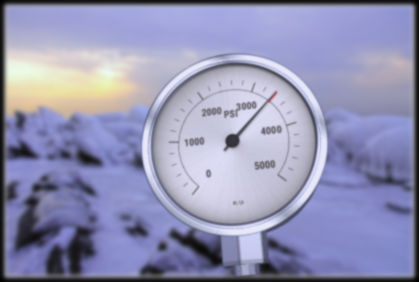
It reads value=3400 unit=psi
